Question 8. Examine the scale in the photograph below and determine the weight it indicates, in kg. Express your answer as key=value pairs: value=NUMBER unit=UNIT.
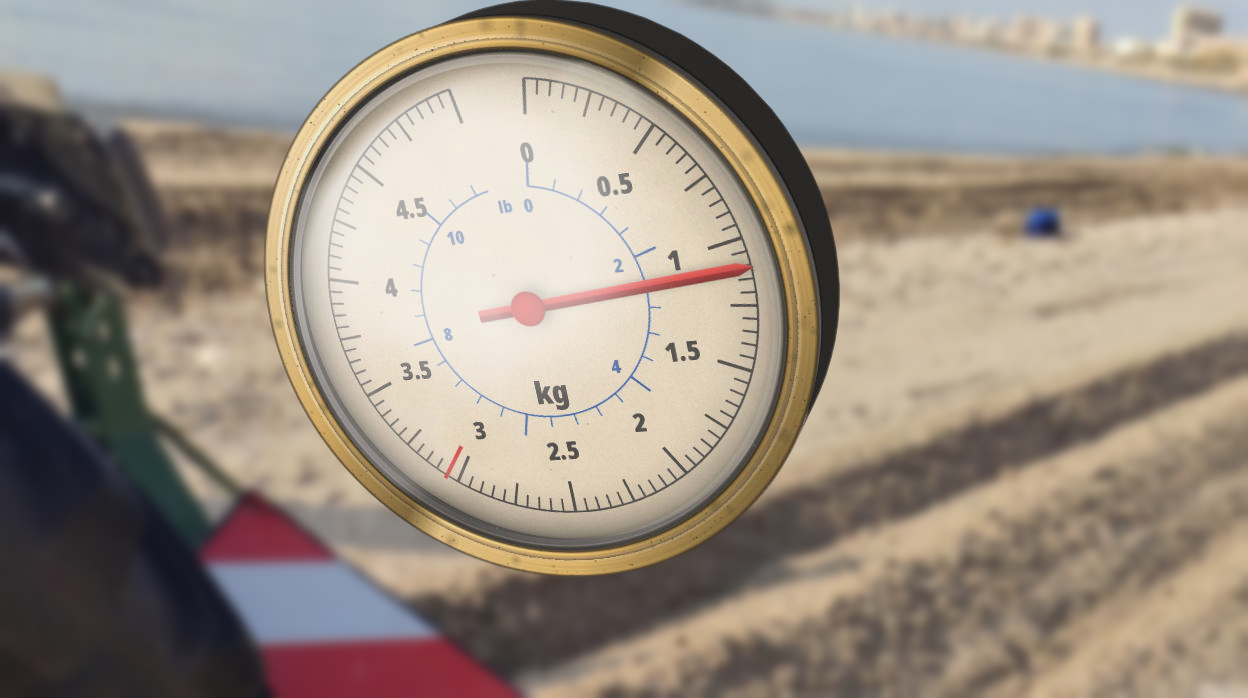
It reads value=1.1 unit=kg
